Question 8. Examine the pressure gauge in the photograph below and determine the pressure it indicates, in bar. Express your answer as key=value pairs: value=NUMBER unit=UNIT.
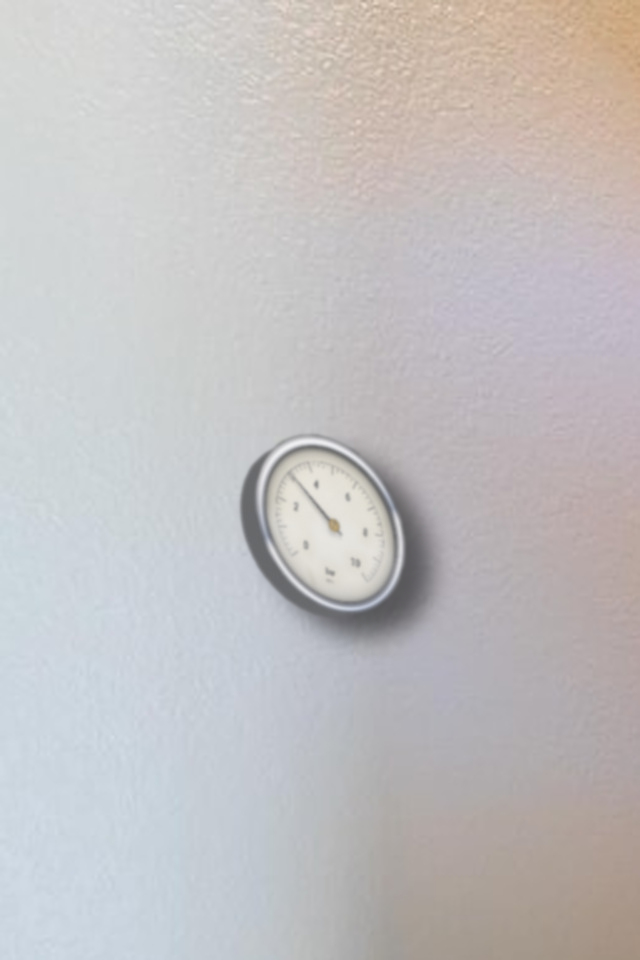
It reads value=3 unit=bar
